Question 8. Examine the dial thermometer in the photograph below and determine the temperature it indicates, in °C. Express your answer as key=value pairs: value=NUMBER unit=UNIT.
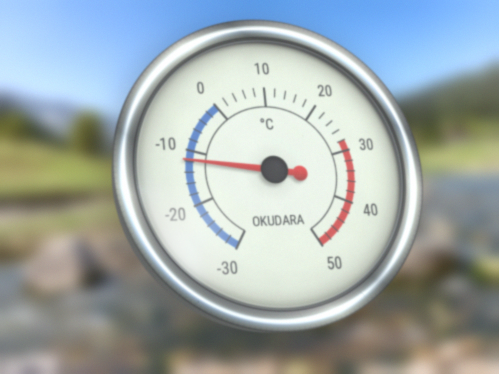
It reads value=-12 unit=°C
